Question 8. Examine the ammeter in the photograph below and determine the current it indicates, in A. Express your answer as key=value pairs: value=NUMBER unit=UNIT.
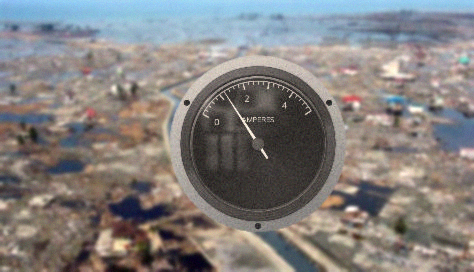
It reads value=1.2 unit=A
